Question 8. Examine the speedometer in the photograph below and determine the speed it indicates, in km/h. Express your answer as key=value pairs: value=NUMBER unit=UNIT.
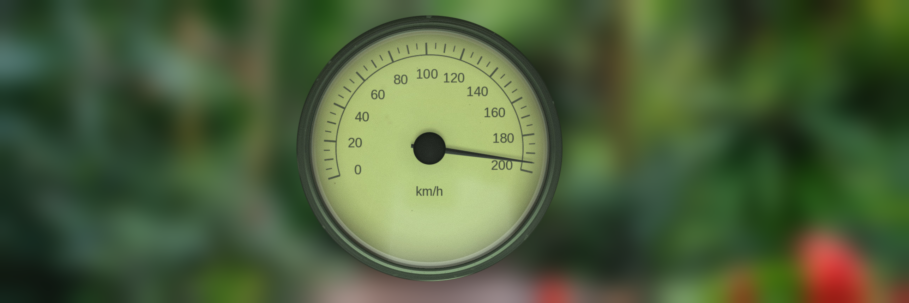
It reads value=195 unit=km/h
